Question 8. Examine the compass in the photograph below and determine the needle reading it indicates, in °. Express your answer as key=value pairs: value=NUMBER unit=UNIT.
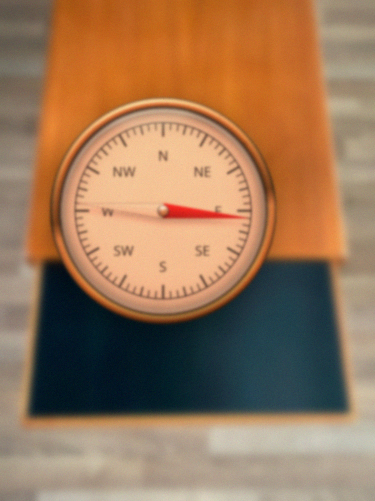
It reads value=95 unit=°
